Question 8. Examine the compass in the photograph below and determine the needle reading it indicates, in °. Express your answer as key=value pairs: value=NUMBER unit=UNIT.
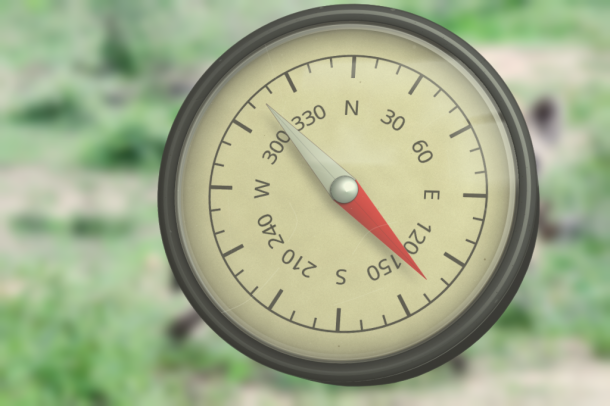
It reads value=135 unit=°
